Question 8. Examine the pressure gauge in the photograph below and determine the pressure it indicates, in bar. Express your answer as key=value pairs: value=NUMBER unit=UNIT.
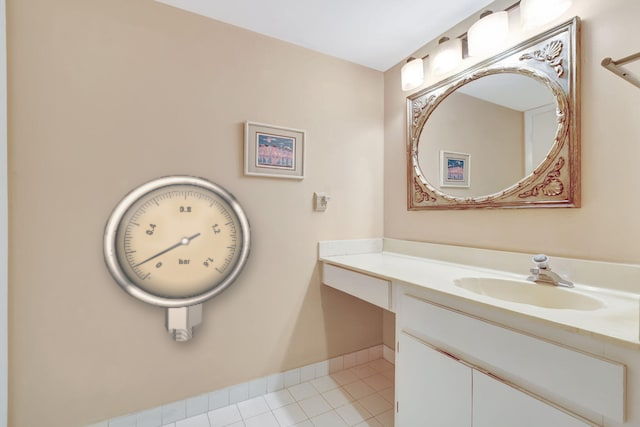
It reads value=0.1 unit=bar
